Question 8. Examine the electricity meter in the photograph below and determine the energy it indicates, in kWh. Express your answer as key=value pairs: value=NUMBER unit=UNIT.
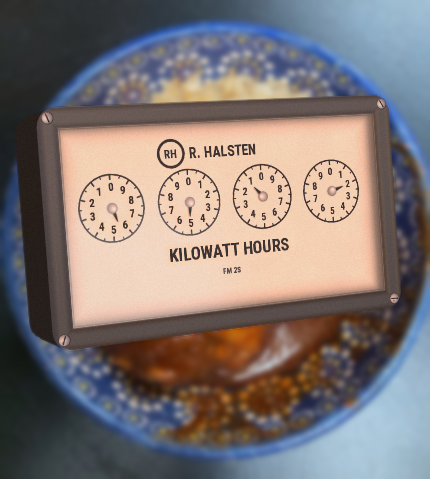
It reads value=5512 unit=kWh
